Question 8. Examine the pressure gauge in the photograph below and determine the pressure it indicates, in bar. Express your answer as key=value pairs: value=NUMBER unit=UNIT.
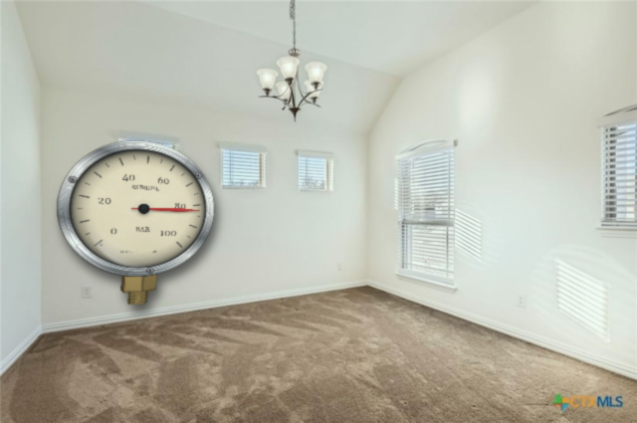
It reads value=82.5 unit=bar
